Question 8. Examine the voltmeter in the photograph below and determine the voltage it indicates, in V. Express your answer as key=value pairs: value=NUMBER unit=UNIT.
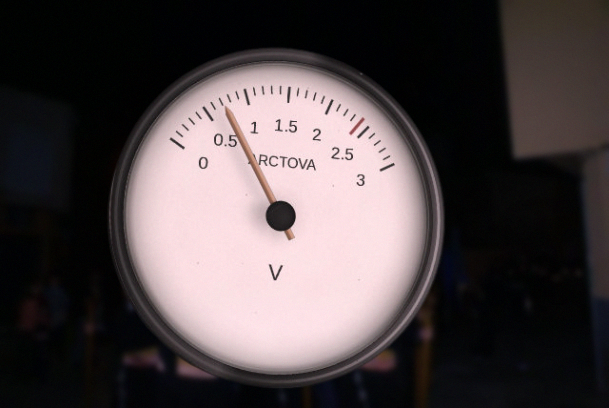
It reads value=0.7 unit=V
